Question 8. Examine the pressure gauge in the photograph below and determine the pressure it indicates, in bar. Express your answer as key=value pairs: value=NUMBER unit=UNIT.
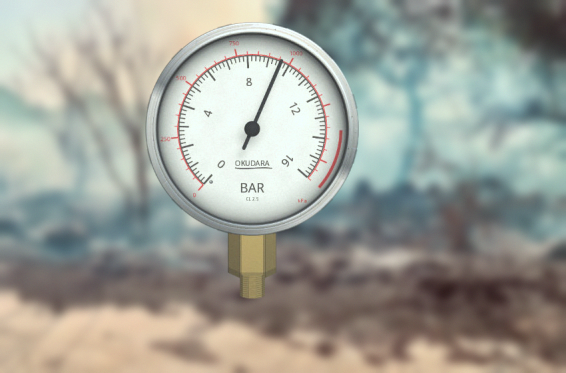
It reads value=9.6 unit=bar
